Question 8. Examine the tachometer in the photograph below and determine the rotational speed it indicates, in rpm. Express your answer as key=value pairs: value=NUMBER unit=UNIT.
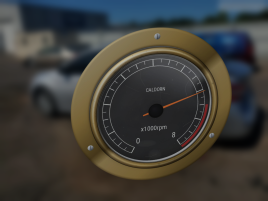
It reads value=6000 unit=rpm
